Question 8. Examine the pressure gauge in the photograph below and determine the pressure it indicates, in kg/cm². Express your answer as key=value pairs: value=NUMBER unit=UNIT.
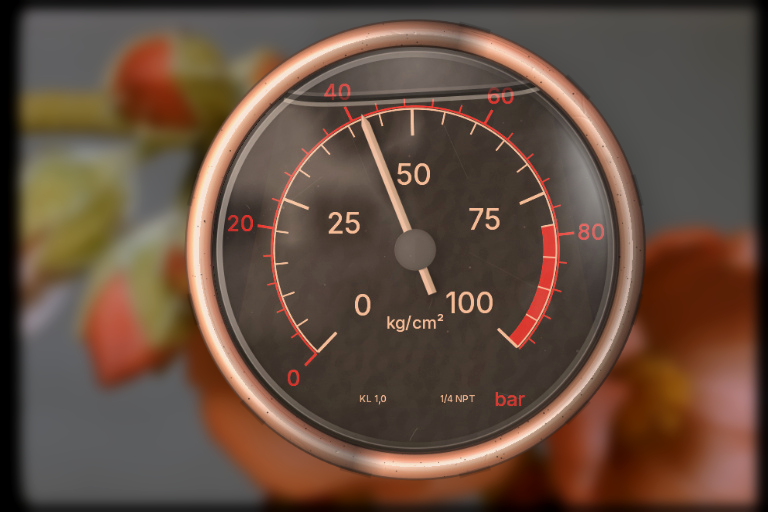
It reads value=42.5 unit=kg/cm²
